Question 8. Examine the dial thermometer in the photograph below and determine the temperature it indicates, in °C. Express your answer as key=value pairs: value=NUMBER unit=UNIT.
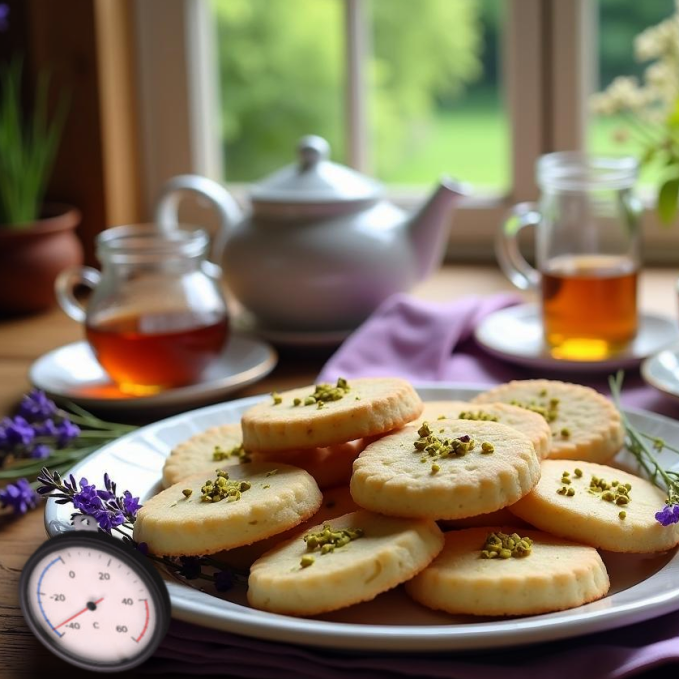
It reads value=-36 unit=°C
